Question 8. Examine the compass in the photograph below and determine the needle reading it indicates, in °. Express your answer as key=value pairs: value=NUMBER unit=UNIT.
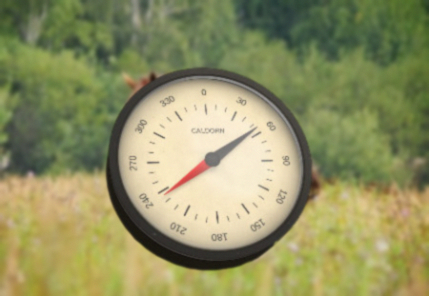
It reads value=235 unit=°
